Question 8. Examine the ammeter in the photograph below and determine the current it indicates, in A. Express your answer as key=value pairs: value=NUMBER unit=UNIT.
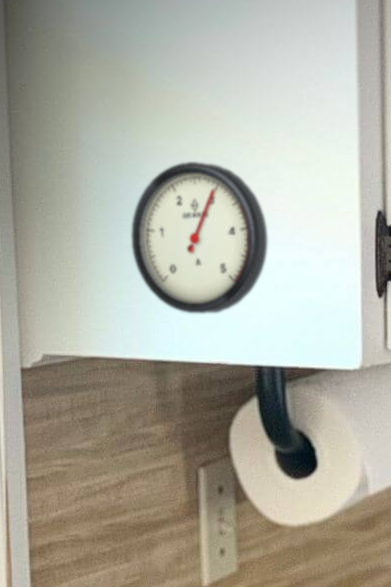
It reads value=3 unit=A
